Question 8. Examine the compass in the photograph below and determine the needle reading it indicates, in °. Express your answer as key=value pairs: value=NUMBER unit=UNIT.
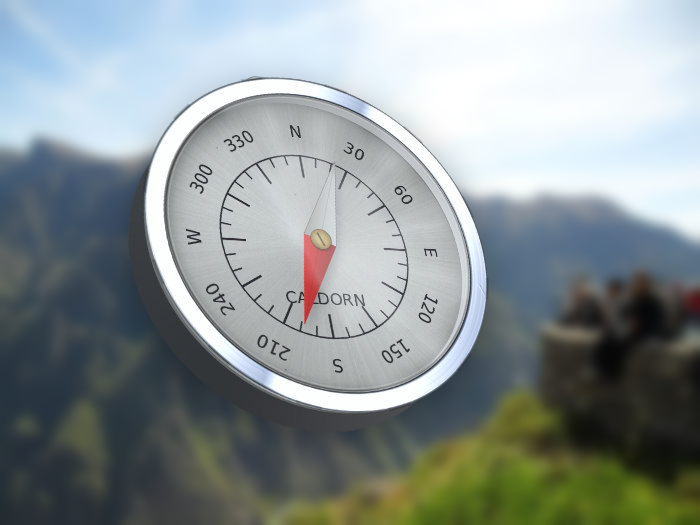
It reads value=200 unit=°
